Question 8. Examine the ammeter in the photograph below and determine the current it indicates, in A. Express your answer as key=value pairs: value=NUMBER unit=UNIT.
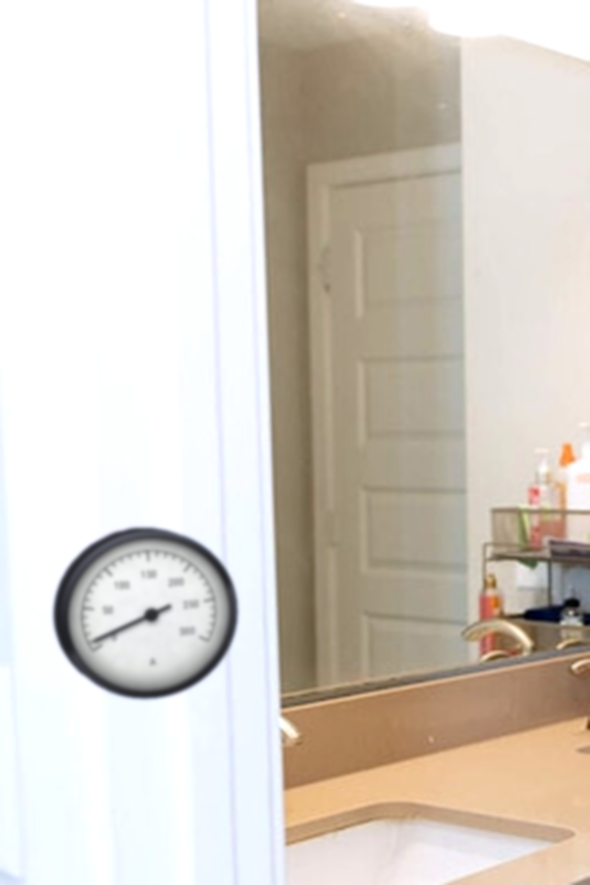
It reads value=10 unit=A
